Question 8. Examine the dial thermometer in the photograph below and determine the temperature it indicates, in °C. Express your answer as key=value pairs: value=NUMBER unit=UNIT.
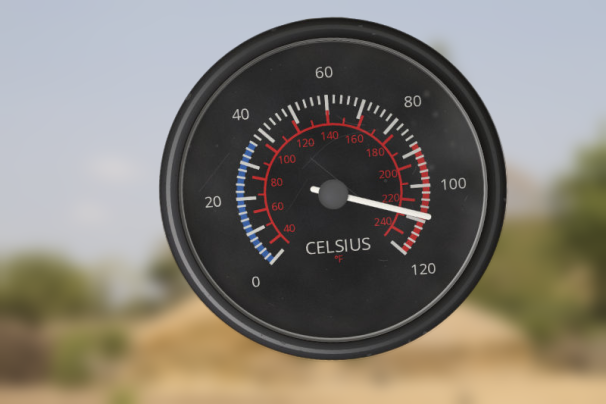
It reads value=108 unit=°C
